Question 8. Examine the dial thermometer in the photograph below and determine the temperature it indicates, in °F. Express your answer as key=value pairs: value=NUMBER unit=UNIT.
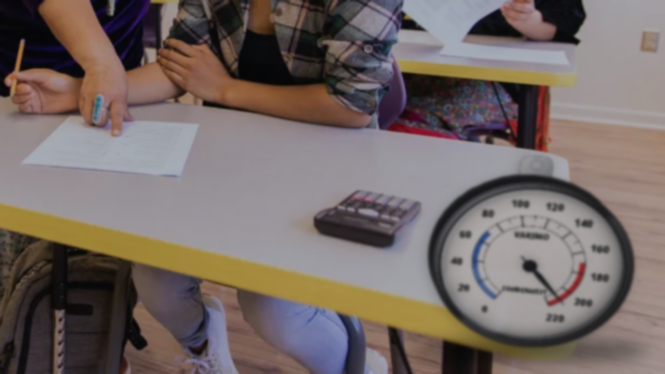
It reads value=210 unit=°F
